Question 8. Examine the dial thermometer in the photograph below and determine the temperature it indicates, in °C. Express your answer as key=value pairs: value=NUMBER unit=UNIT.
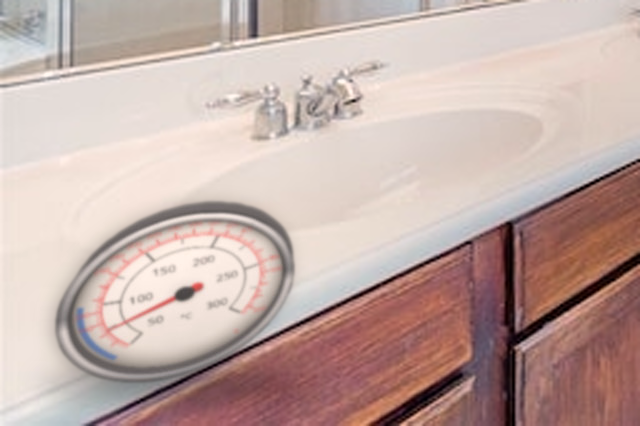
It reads value=75 unit=°C
